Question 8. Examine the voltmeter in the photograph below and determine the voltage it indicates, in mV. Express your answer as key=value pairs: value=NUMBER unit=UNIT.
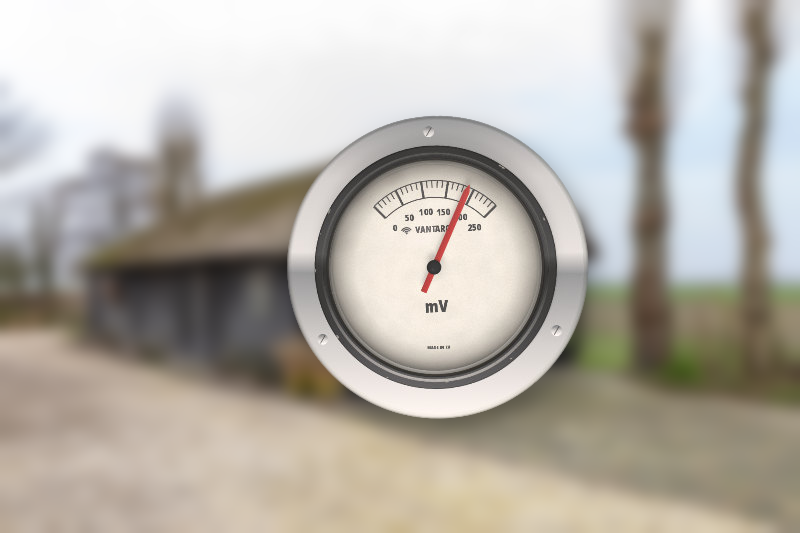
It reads value=190 unit=mV
